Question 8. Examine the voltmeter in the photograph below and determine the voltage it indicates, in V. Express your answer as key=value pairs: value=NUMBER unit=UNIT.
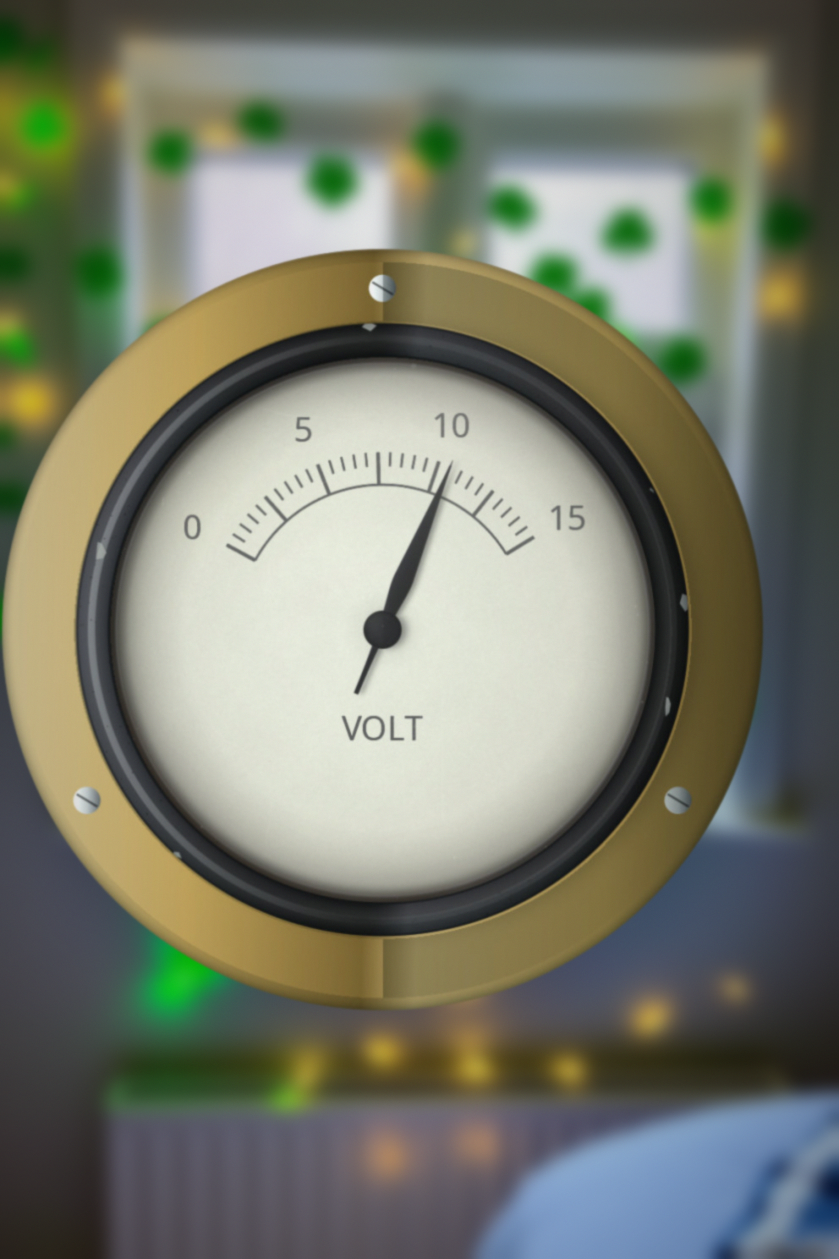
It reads value=10.5 unit=V
